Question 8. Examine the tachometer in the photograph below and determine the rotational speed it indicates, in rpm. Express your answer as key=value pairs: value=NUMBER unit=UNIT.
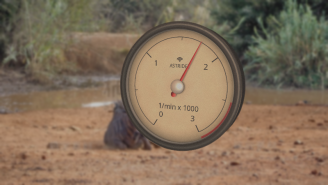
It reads value=1750 unit=rpm
